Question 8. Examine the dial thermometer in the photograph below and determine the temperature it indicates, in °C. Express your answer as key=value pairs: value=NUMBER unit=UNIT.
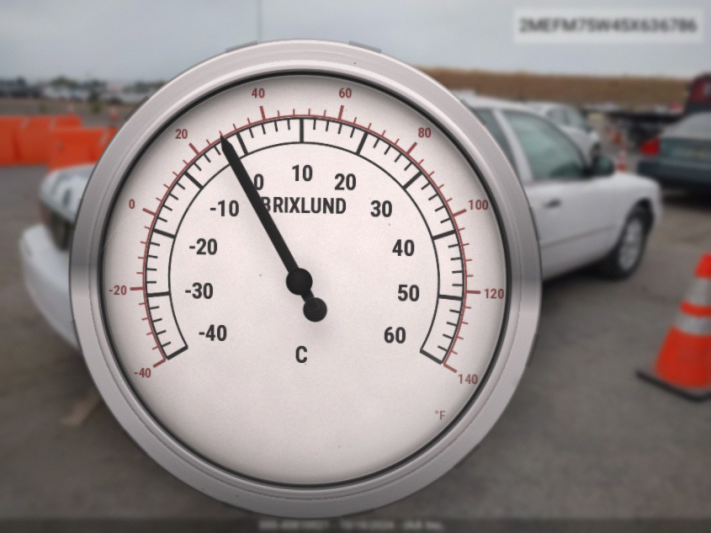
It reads value=-2 unit=°C
